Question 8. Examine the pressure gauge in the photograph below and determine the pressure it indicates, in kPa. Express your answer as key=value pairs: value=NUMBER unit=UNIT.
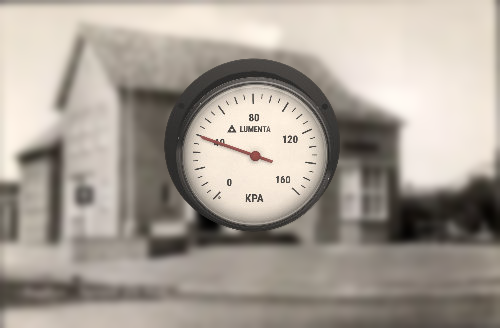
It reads value=40 unit=kPa
